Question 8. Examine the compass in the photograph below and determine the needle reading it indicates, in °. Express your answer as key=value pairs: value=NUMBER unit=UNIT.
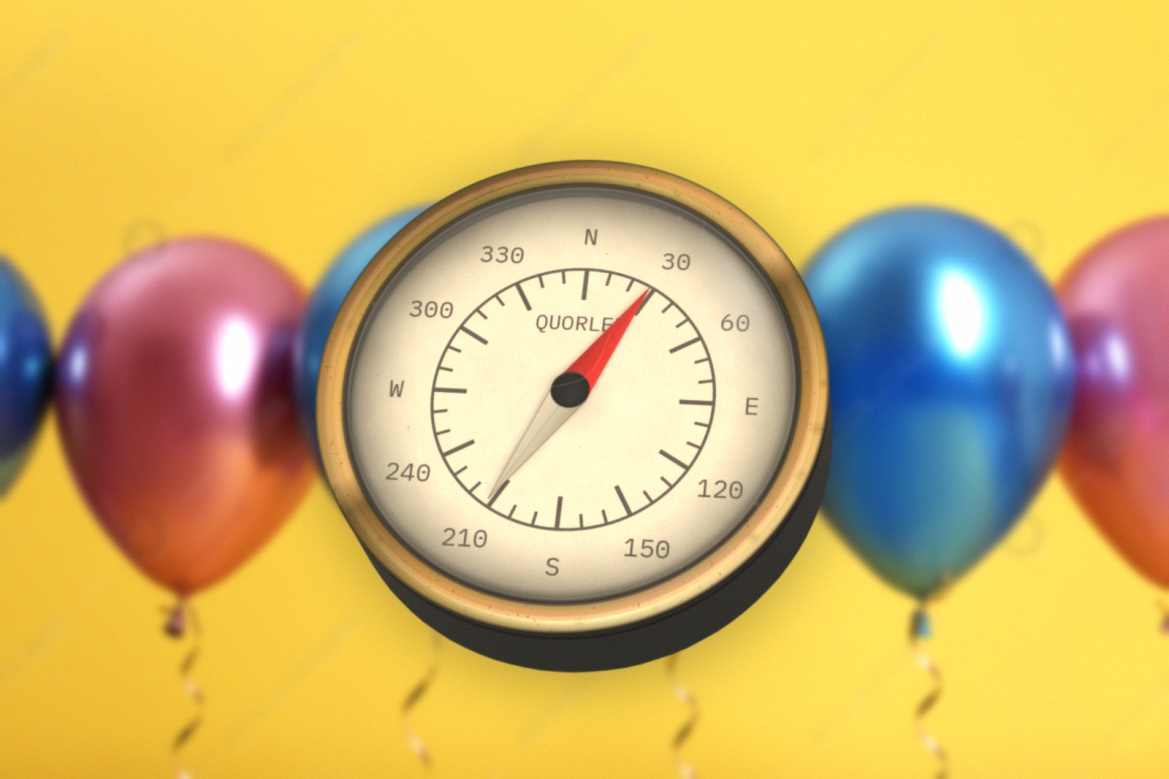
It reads value=30 unit=°
